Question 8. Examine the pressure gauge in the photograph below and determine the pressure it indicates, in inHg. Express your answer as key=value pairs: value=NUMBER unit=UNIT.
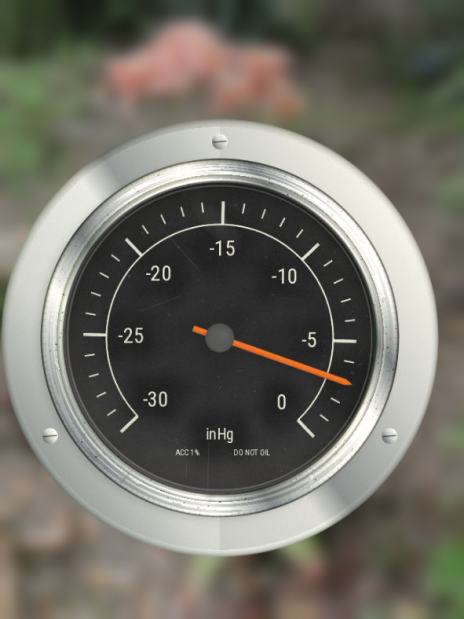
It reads value=-3 unit=inHg
